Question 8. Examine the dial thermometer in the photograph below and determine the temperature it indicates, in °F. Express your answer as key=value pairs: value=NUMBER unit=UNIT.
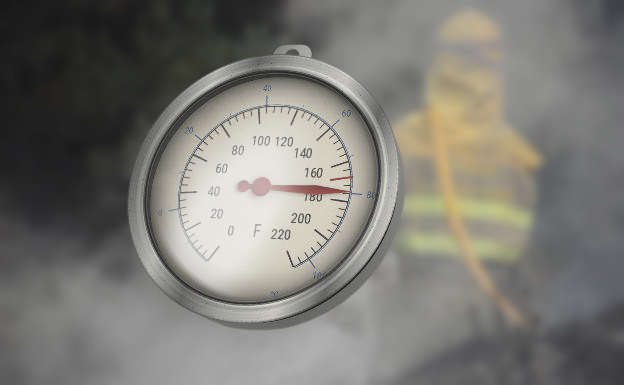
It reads value=176 unit=°F
